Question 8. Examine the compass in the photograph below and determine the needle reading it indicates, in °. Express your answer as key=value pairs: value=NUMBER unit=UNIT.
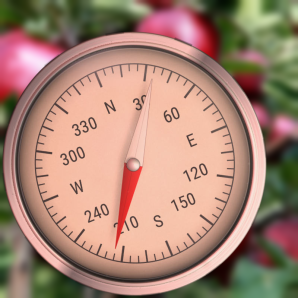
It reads value=215 unit=°
